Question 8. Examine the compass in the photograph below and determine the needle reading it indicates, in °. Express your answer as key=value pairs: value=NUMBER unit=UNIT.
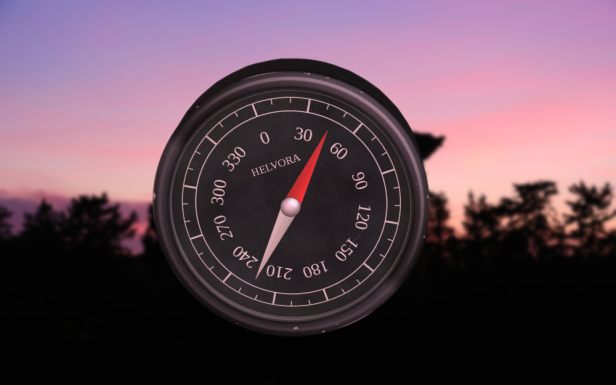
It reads value=45 unit=°
